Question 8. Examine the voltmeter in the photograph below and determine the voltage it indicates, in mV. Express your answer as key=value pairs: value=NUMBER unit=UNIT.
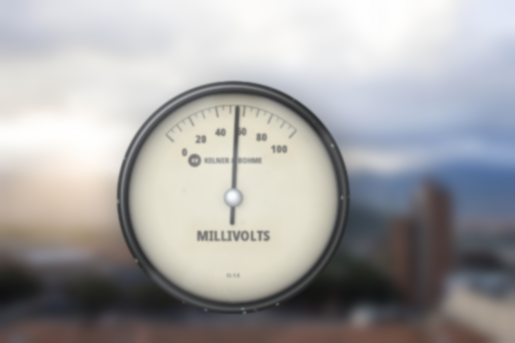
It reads value=55 unit=mV
